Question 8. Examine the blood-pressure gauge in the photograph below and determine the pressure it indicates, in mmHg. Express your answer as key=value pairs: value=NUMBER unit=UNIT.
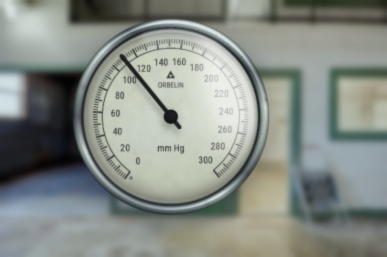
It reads value=110 unit=mmHg
